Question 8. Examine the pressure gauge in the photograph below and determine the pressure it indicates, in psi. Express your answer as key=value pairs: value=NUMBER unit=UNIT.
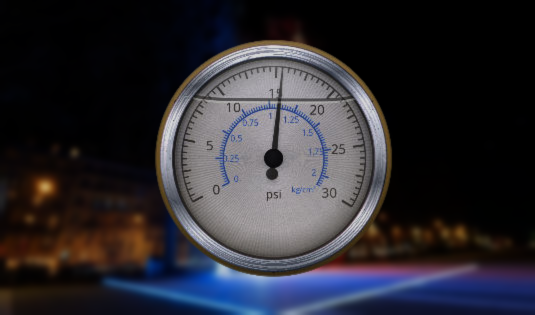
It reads value=15.5 unit=psi
